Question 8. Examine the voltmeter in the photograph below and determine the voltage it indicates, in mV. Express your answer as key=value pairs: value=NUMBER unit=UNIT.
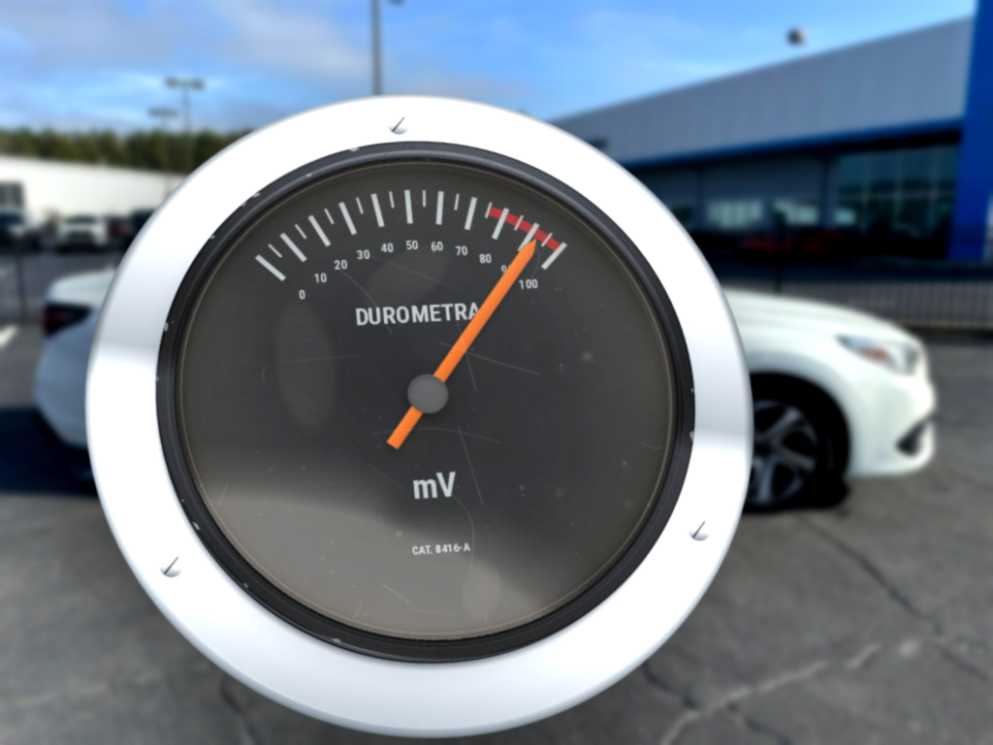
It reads value=92.5 unit=mV
